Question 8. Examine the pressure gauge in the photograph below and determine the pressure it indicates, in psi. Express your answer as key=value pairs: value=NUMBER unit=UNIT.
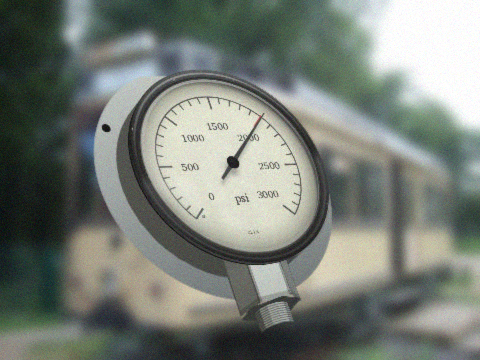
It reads value=2000 unit=psi
